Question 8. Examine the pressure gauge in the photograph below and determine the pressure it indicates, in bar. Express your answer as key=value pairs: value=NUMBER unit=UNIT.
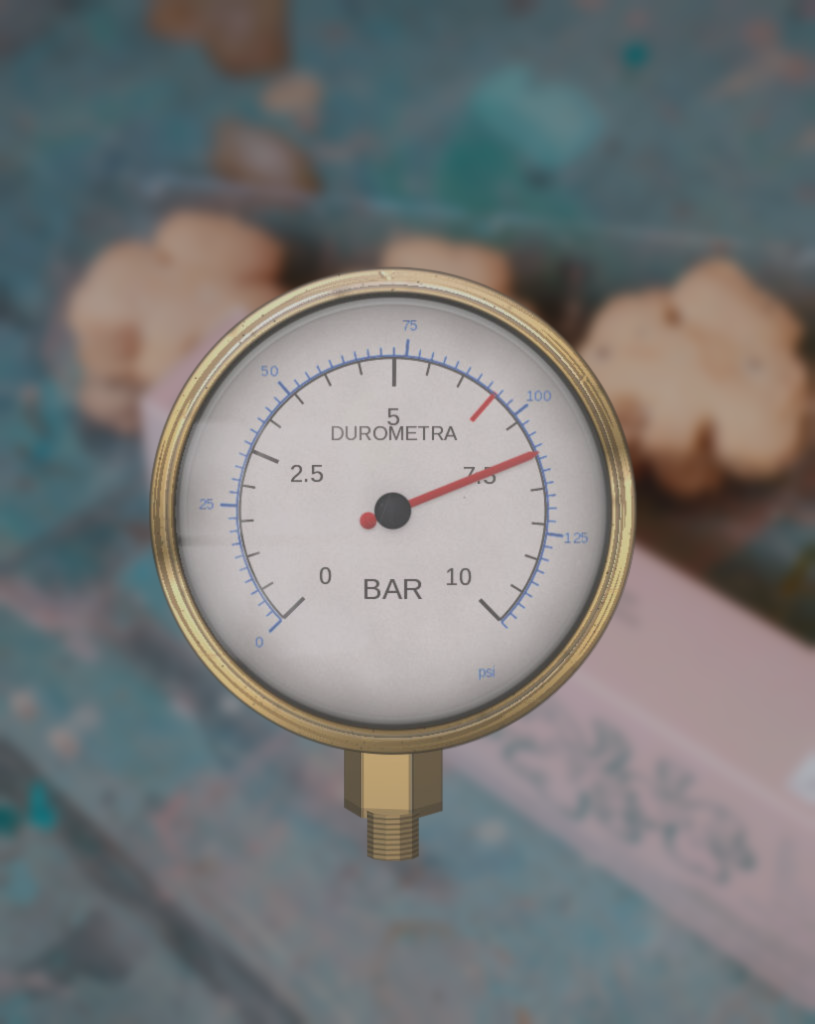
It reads value=7.5 unit=bar
